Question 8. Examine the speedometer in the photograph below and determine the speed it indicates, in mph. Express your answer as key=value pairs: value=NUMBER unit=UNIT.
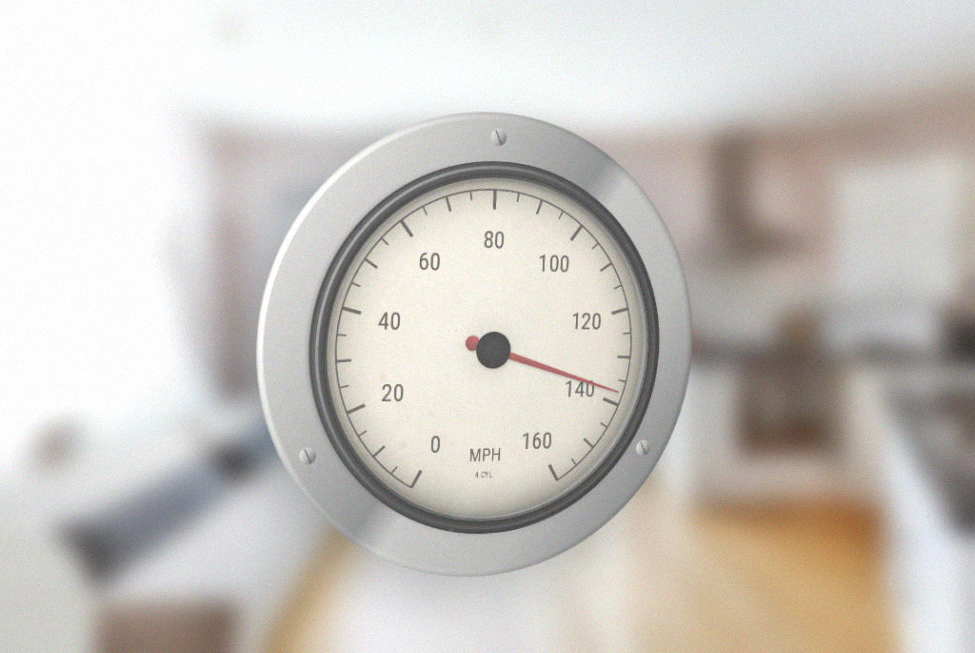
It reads value=137.5 unit=mph
